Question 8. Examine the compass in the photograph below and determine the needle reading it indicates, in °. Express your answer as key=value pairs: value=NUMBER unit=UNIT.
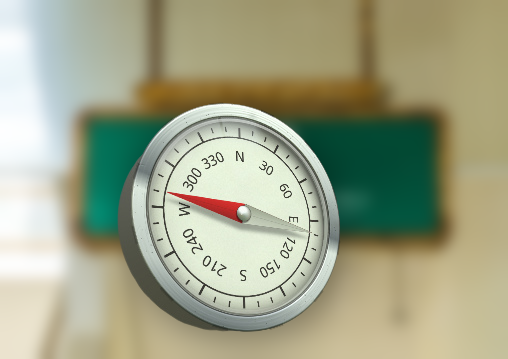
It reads value=280 unit=°
